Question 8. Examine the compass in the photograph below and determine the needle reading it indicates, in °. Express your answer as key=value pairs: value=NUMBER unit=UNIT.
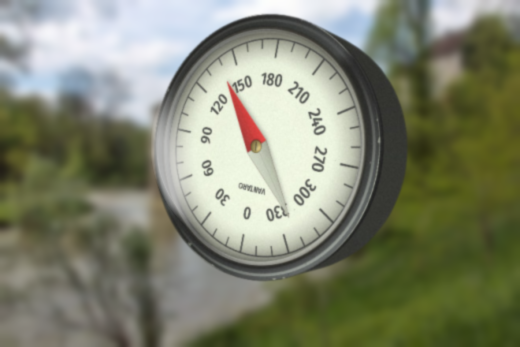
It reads value=140 unit=°
